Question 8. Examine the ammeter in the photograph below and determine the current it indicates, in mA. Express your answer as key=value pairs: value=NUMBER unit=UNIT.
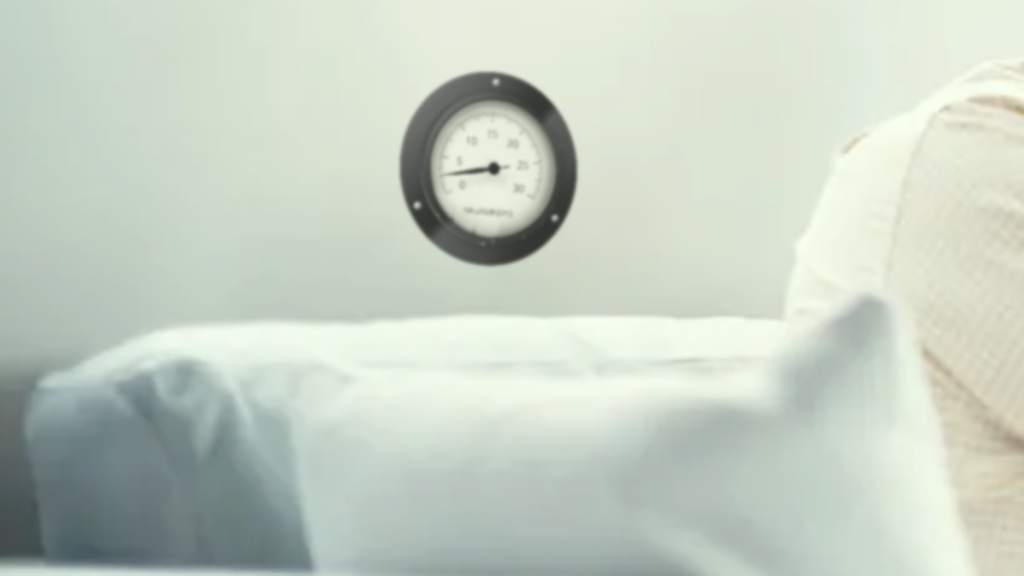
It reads value=2.5 unit=mA
